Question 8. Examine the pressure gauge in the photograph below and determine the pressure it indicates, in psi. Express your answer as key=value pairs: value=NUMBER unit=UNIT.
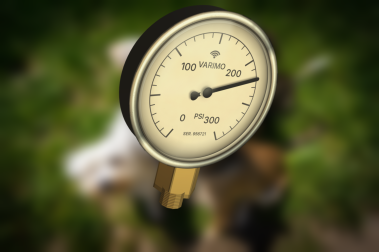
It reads value=220 unit=psi
